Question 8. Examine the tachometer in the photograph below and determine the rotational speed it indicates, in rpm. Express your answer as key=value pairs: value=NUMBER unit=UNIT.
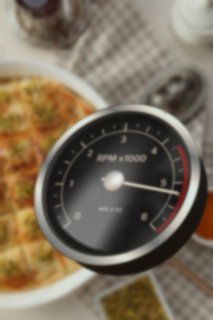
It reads value=5250 unit=rpm
